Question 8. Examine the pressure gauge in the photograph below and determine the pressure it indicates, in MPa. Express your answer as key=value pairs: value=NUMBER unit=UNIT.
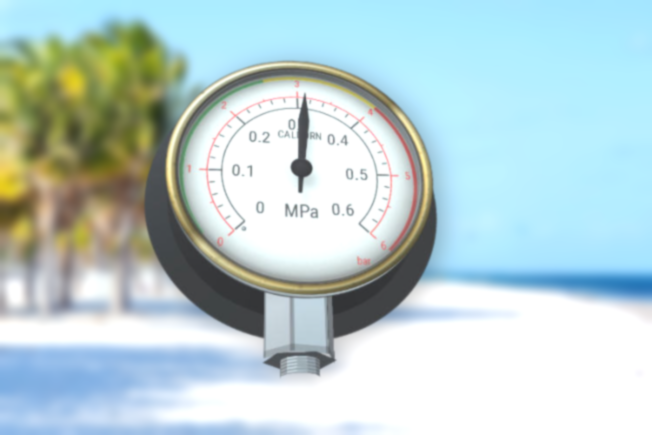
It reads value=0.31 unit=MPa
